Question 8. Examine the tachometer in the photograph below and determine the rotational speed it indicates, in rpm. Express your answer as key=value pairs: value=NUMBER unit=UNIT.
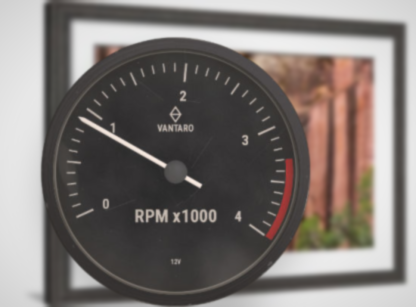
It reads value=900 unit=rpm
